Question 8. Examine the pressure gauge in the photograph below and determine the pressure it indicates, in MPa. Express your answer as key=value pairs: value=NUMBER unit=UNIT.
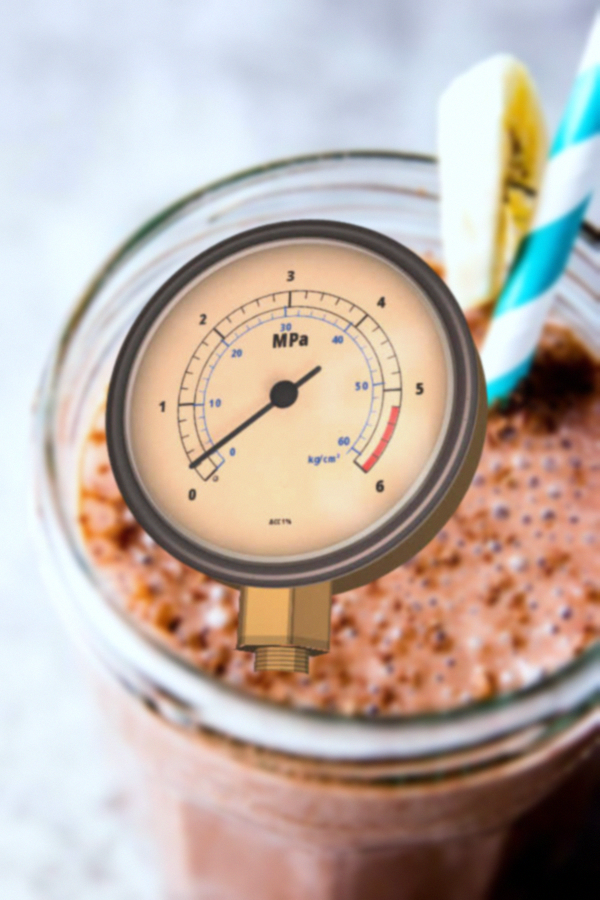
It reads value=0.2 unit=MPa
